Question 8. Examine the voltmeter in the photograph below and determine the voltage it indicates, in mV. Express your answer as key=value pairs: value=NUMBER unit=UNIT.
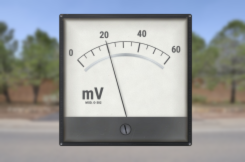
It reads value=20 unit=mV
